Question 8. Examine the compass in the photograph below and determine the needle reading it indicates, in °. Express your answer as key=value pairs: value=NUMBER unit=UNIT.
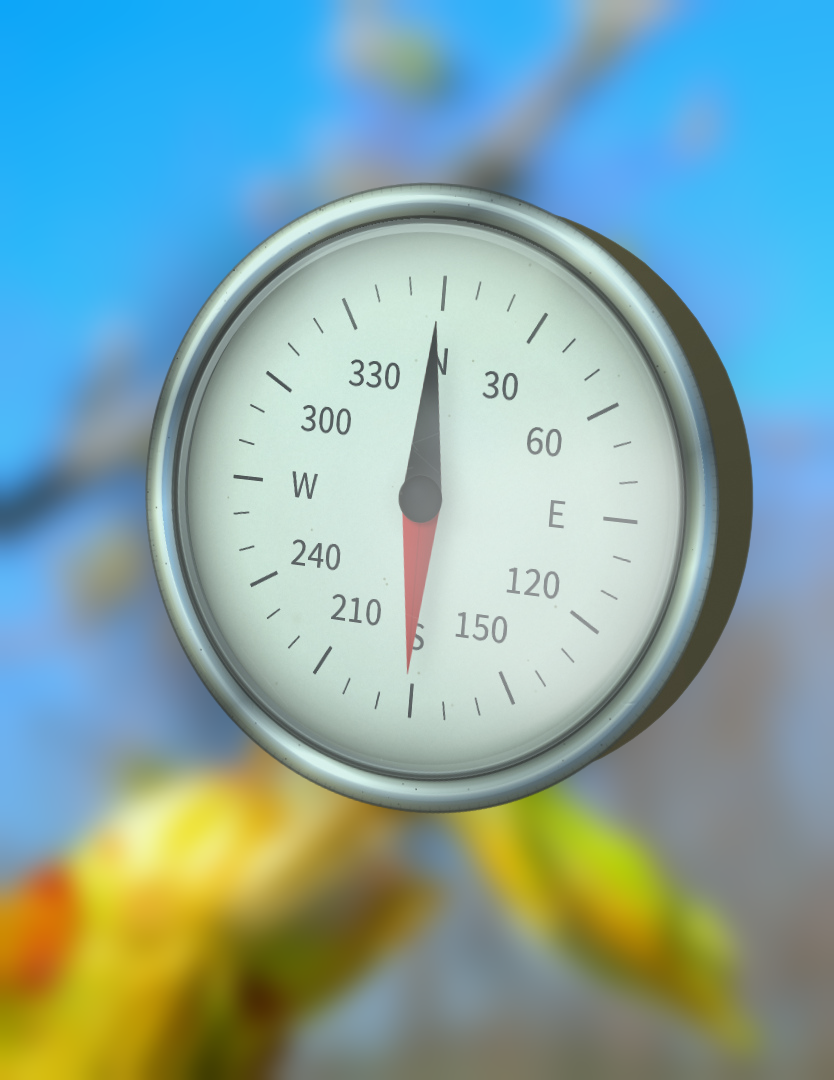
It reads value=180 unit=°
